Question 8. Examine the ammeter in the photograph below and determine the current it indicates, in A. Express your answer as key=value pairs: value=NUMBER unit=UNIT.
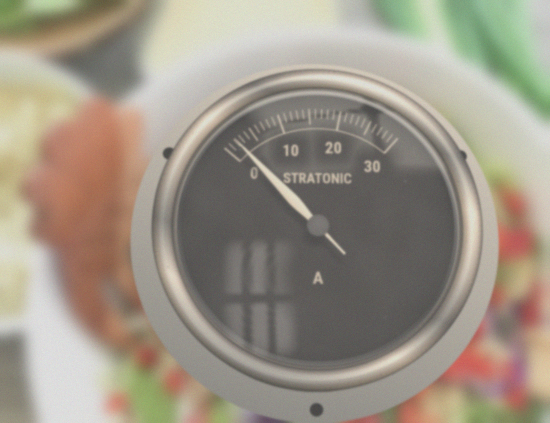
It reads value=2 unit=A
